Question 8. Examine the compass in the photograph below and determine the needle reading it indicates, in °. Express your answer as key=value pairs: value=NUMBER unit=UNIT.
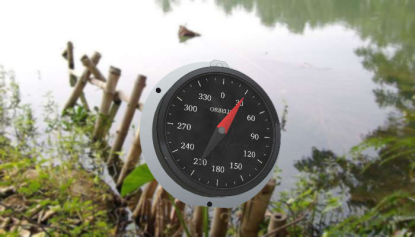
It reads value=30 unit=°
